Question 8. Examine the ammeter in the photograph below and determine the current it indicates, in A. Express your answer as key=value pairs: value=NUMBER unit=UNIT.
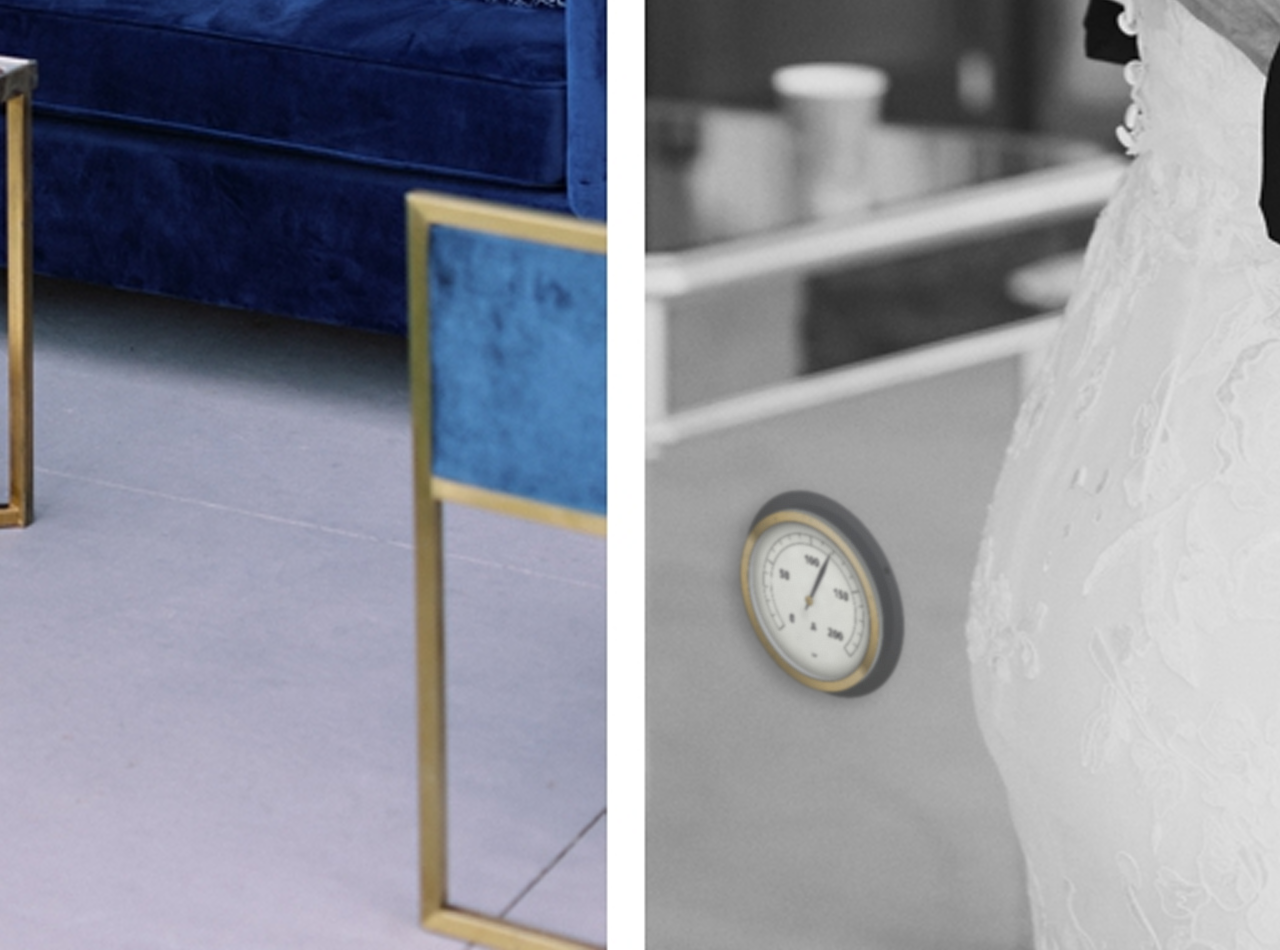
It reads value=120 unit=A
